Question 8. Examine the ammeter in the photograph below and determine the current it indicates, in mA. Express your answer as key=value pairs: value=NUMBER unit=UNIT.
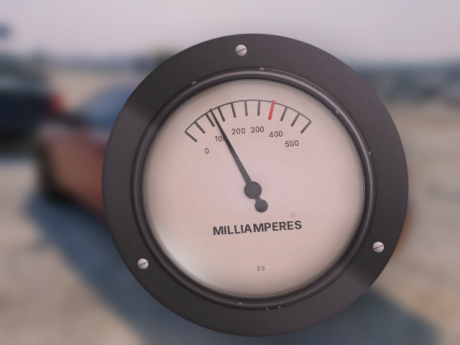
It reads value=125 unit=mA
